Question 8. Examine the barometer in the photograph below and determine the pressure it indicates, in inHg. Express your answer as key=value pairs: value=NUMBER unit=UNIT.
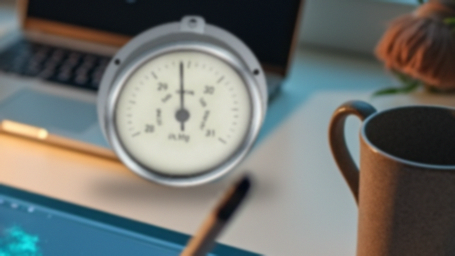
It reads value=29.4 unit=inHg
